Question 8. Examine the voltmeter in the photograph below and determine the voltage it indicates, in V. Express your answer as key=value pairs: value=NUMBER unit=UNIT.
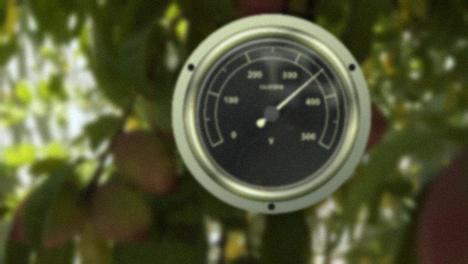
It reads value=350 unit=V
